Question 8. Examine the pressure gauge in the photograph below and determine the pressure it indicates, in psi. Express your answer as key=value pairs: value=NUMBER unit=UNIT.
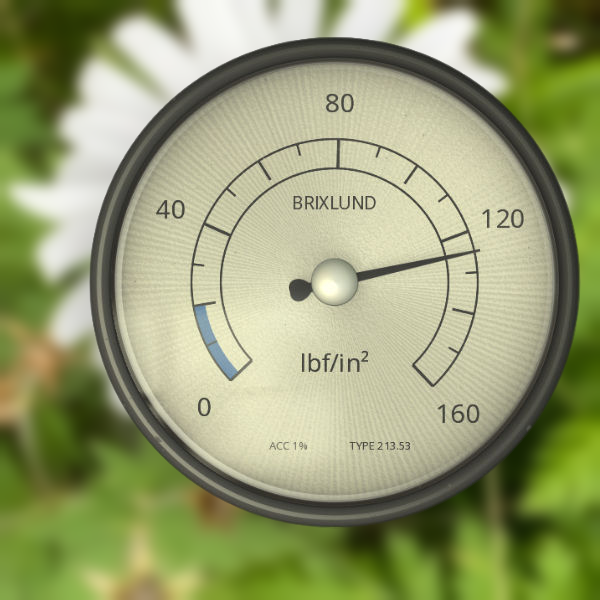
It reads value=125 unit=psi
